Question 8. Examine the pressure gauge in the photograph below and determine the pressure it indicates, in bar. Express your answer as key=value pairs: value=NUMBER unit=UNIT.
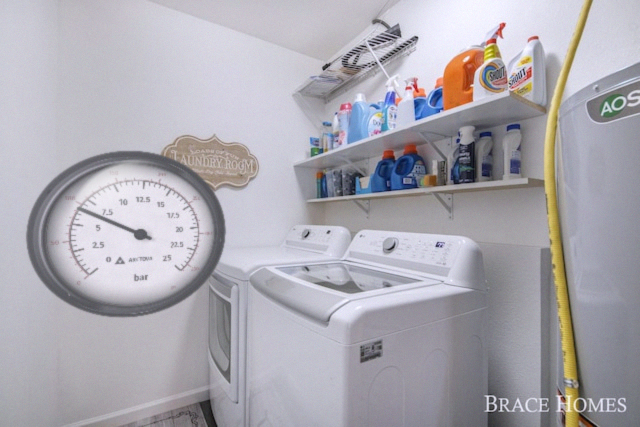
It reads value=6.5 unit=bar
